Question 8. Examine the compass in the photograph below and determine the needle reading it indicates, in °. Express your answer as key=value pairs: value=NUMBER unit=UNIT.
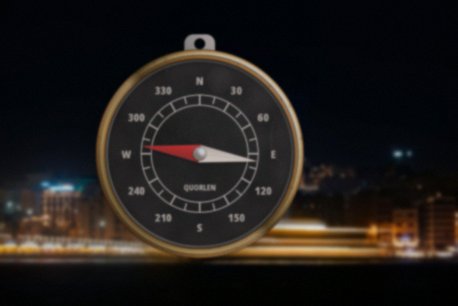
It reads value=277.5 unit=°
